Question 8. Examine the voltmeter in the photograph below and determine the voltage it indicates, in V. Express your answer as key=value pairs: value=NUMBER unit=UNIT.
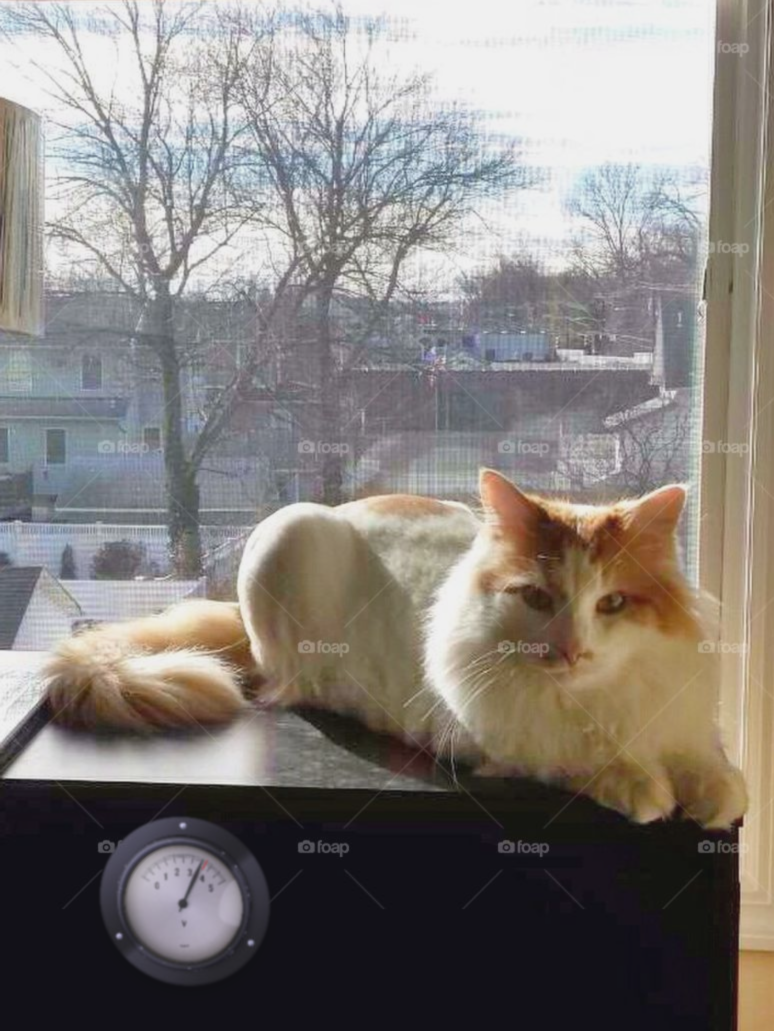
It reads value=3.5 unit=V
